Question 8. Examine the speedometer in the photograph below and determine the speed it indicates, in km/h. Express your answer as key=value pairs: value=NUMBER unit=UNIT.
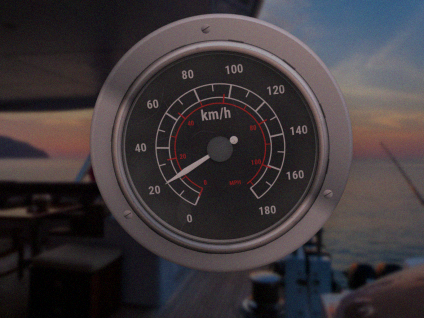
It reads value=20 unit=km/h
